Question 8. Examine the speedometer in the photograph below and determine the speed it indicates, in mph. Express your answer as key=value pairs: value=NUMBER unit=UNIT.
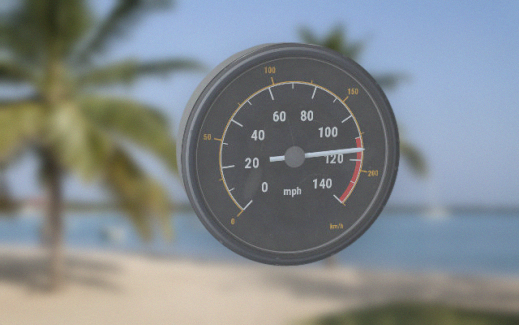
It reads value=115 unit=mph
